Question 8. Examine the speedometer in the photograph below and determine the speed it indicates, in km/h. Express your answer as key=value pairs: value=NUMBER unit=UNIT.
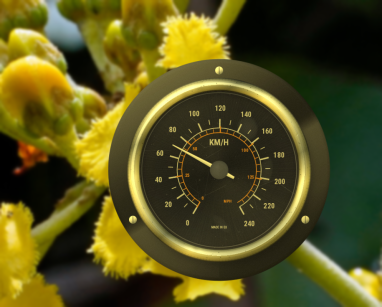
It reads value=70 unit=km/h
